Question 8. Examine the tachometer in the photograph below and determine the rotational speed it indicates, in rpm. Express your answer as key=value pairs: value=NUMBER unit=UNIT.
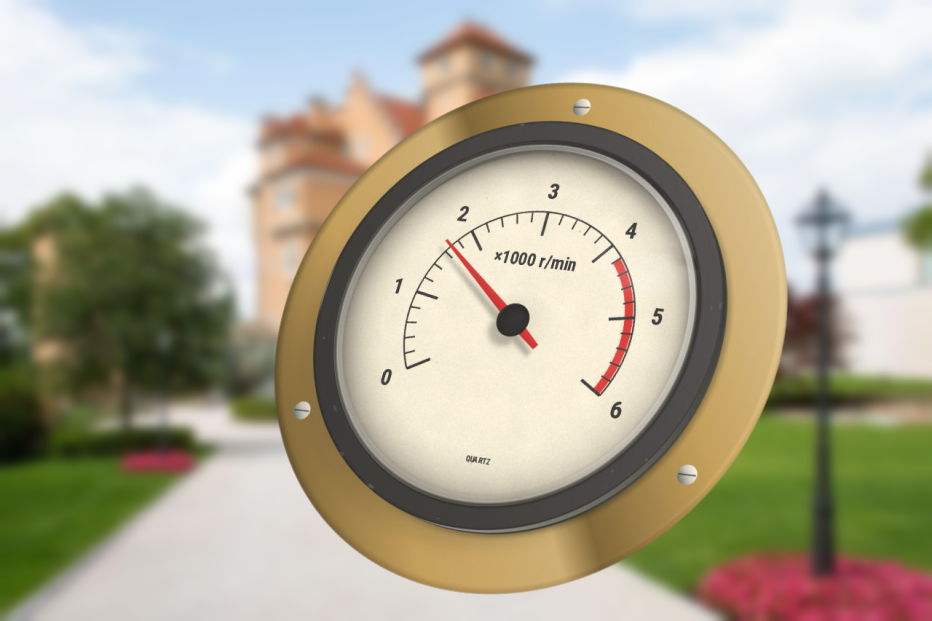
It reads value=1700 unit=rpm
